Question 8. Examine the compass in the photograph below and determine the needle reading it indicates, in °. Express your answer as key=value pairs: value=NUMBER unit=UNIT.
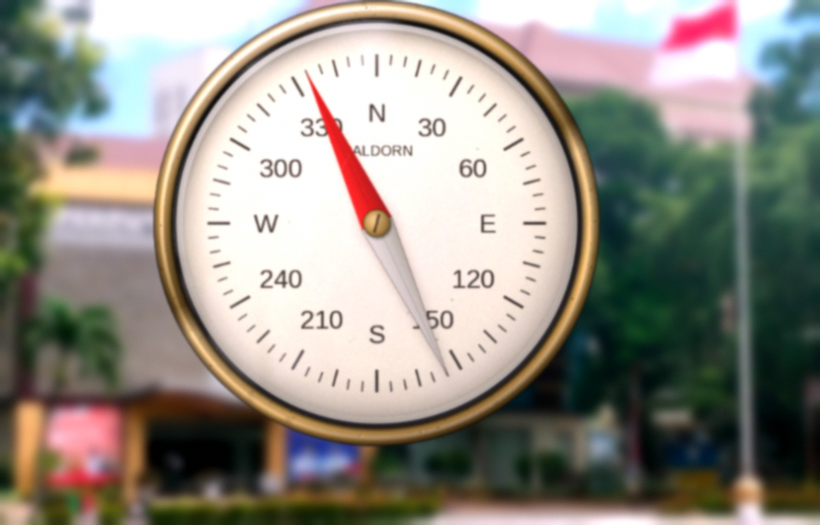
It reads value=335 unit=°
